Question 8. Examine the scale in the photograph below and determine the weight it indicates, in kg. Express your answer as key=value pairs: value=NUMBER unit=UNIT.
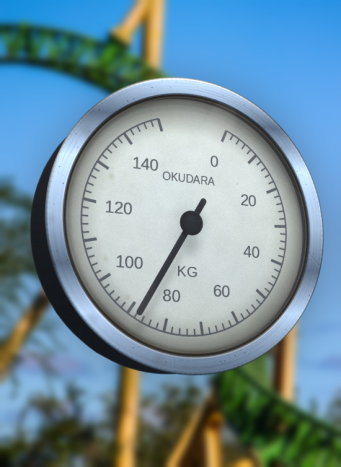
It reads value=88 unit=kg
